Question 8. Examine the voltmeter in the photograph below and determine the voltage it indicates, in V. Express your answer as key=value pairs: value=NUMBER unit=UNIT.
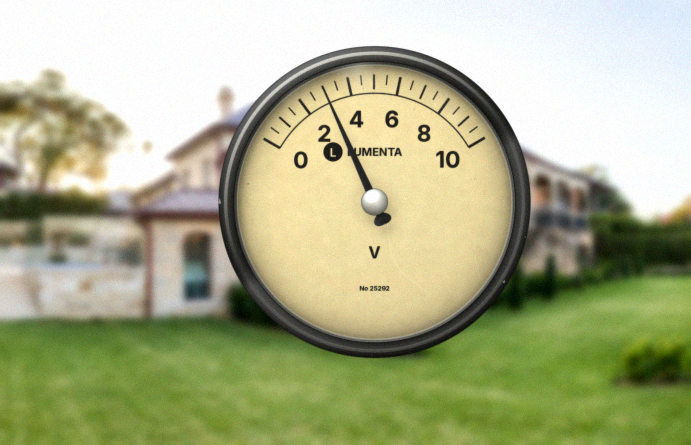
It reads value=3 unit=V
